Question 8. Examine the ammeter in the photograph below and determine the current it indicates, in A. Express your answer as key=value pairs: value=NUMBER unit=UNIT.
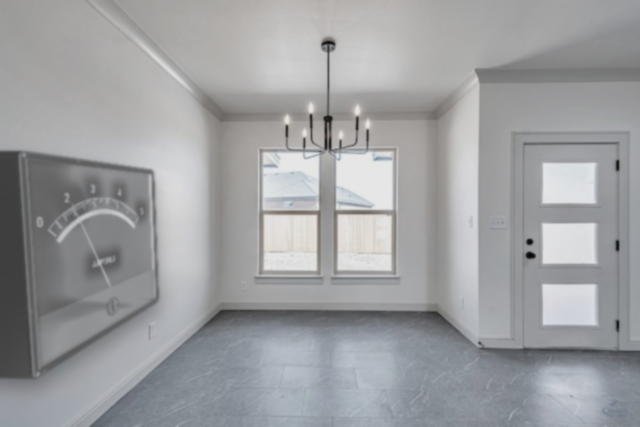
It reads value=2 unit=A
